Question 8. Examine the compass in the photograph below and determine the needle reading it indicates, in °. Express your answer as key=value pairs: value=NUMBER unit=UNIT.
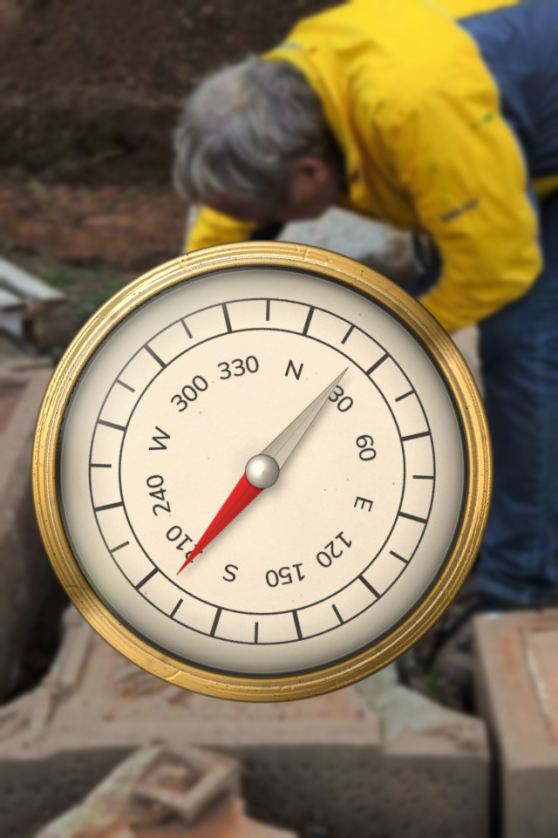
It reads value=202.5 unit=°
